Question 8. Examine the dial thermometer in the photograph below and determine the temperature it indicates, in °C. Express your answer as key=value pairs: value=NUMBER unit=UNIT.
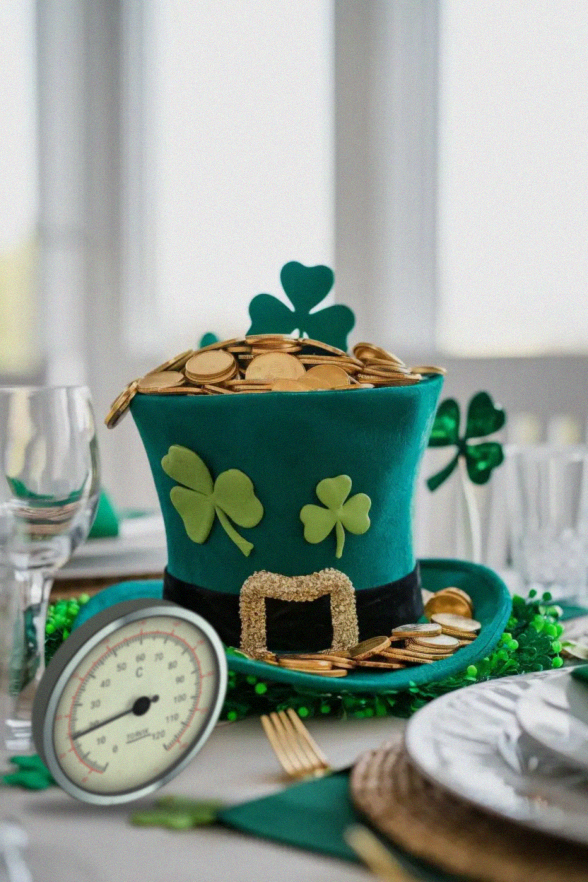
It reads value=20 unit=°C
